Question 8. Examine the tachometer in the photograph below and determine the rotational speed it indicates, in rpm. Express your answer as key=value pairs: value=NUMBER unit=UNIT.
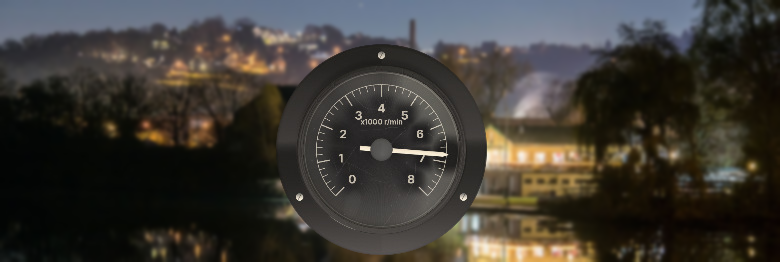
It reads value=6800 unit=rpm
